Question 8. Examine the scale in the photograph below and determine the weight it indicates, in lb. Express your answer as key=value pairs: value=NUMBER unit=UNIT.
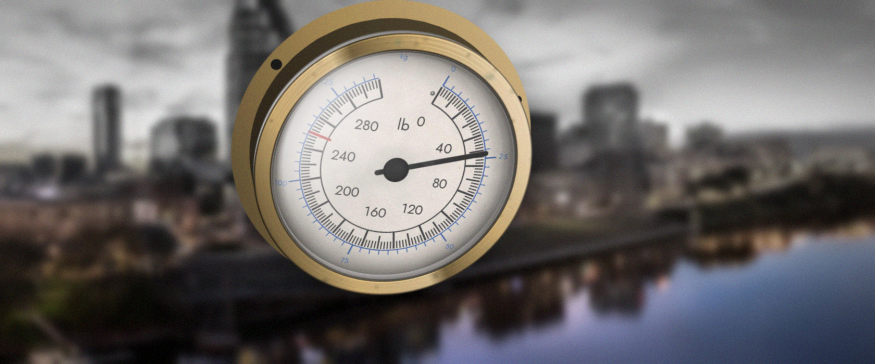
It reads value=50 unit=lb
